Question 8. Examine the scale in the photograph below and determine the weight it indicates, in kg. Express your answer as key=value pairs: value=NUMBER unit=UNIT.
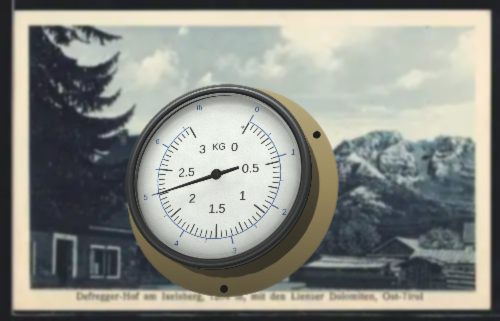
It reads value=2.25 unit=kg
